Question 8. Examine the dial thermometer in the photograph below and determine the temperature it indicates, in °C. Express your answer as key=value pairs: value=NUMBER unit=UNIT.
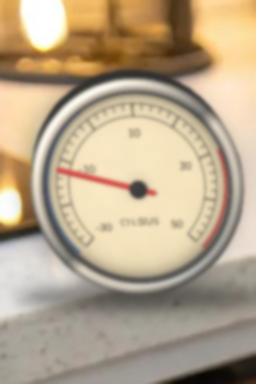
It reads value=-12 unit=°C
